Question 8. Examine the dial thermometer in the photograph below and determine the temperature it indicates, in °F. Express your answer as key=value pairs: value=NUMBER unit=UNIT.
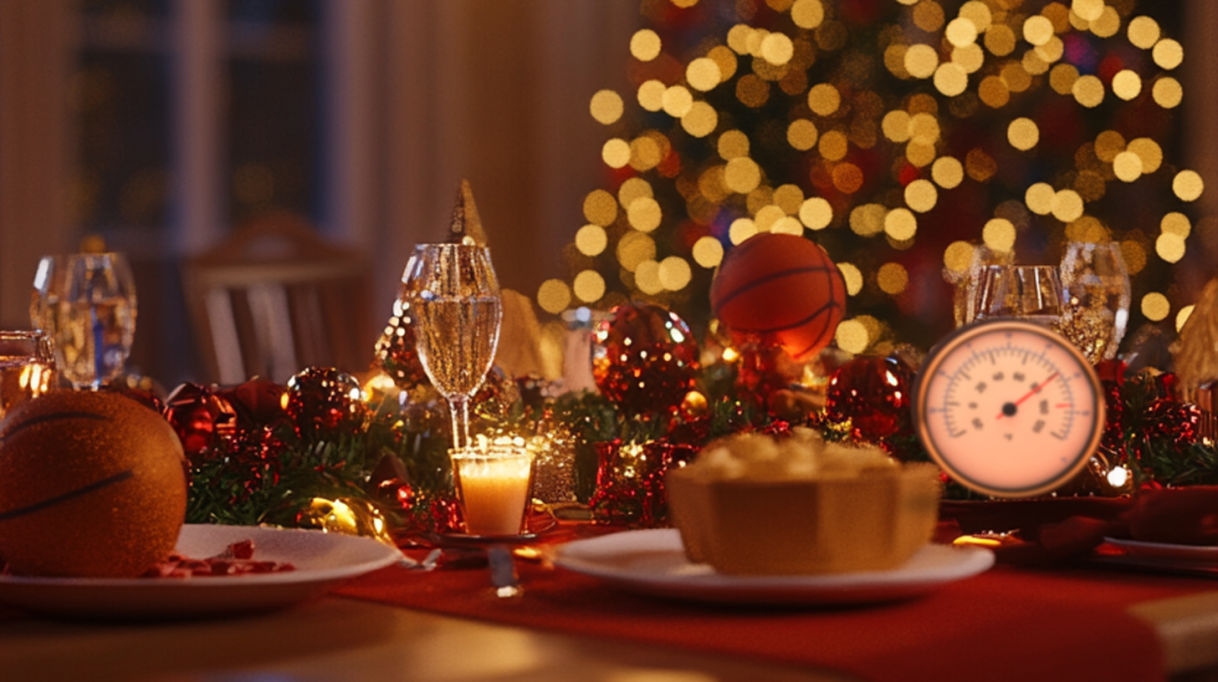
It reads value=80 unit=°F
